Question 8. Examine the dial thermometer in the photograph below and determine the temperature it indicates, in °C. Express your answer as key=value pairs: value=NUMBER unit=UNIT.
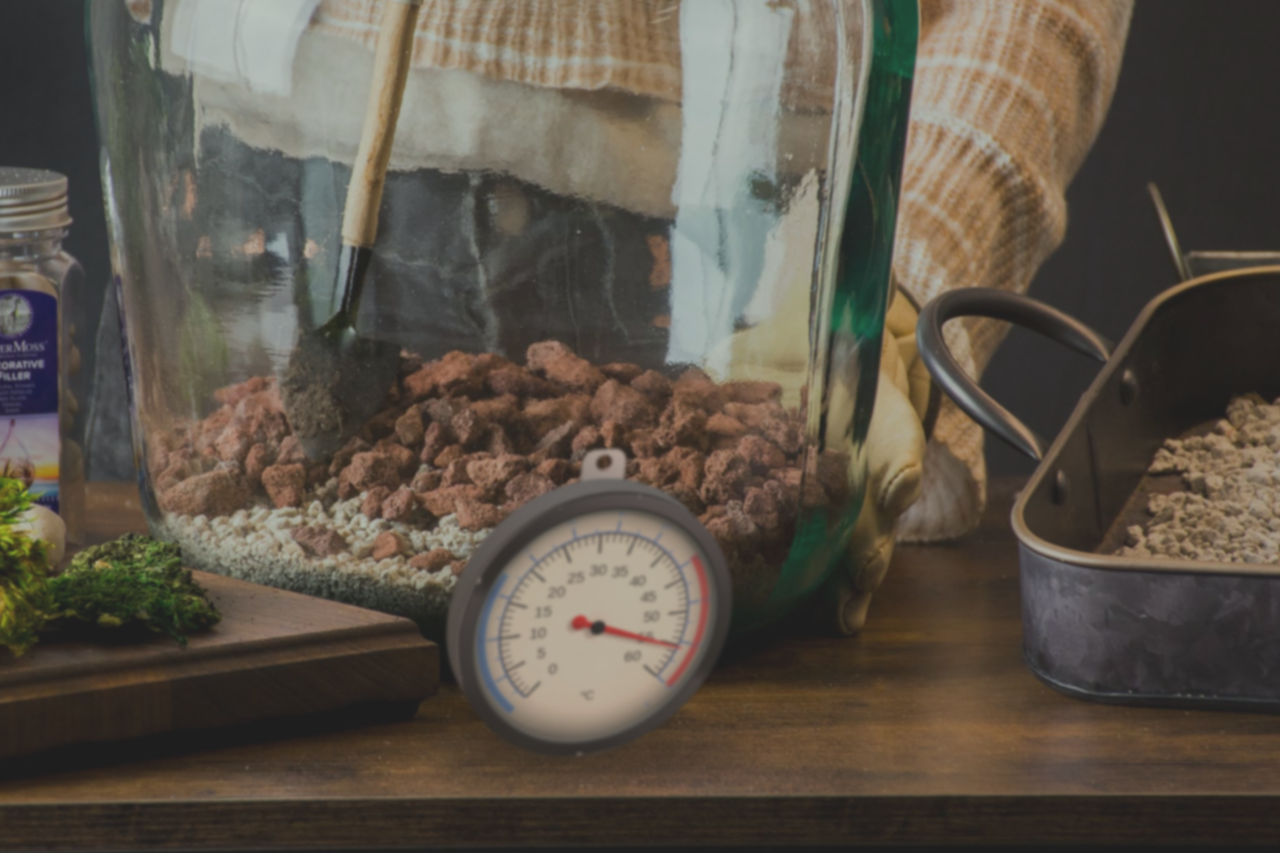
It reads value=55 unit=°C
